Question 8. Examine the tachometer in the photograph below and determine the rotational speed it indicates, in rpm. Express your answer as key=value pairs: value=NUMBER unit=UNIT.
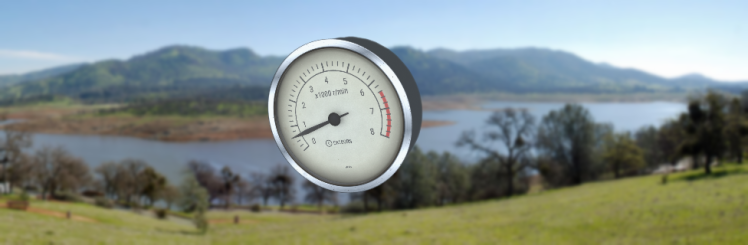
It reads value=600 unit=rpm
